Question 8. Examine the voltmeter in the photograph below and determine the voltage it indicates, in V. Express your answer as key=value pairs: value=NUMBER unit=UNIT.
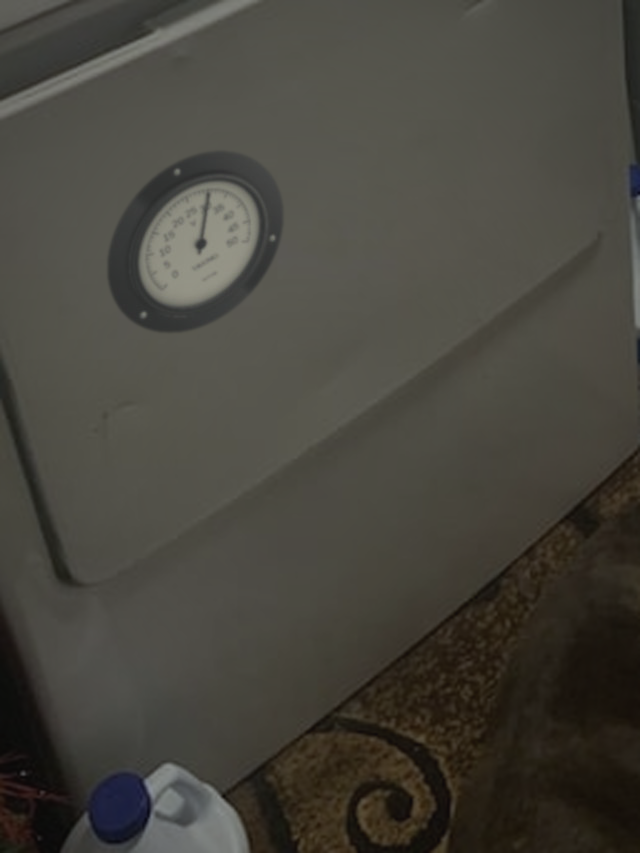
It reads value=30 unit=V
